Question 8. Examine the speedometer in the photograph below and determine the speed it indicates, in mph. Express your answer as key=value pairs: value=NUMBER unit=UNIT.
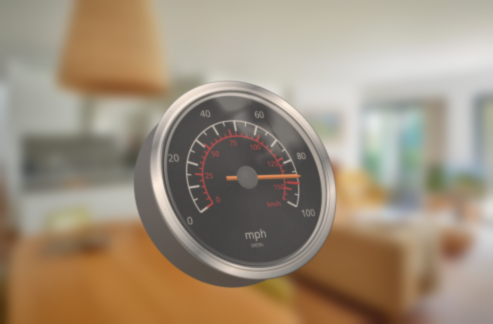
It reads value=87.5 unit=mph
